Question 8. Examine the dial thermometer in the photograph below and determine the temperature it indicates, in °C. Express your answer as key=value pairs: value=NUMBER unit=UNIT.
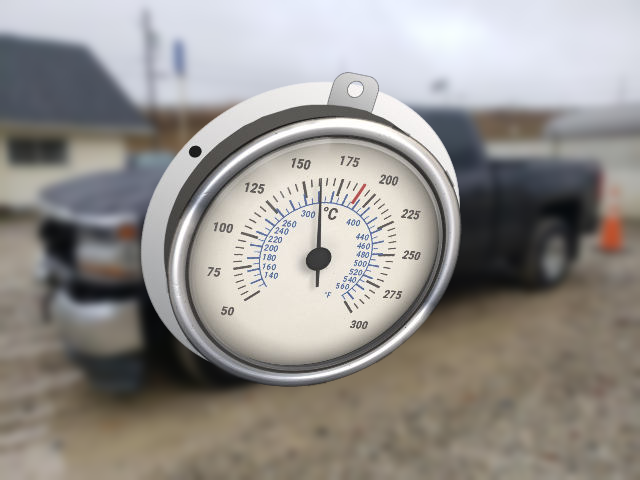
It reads value=160 unit=°C
